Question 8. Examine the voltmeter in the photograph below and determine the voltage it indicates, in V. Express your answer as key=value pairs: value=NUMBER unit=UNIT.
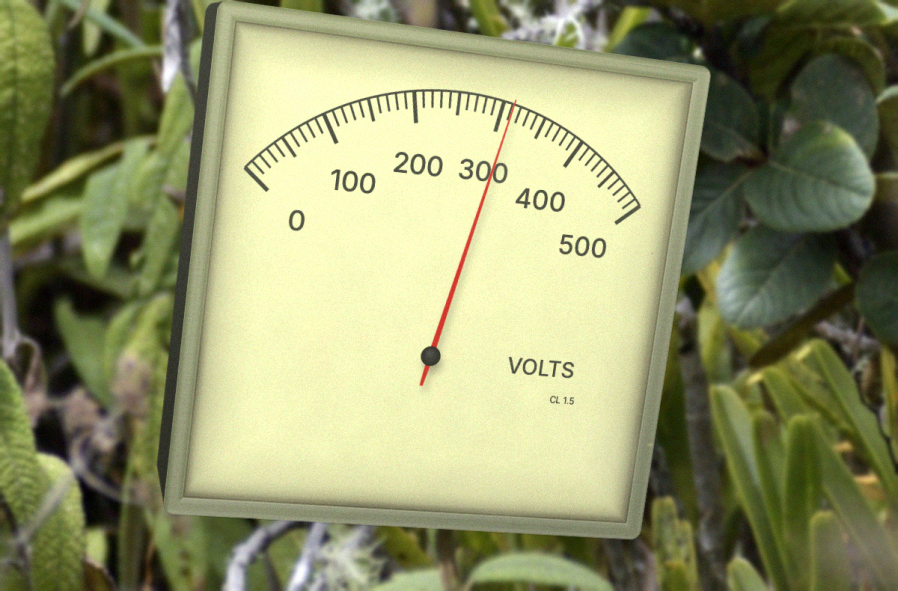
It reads value=310 unit=V
